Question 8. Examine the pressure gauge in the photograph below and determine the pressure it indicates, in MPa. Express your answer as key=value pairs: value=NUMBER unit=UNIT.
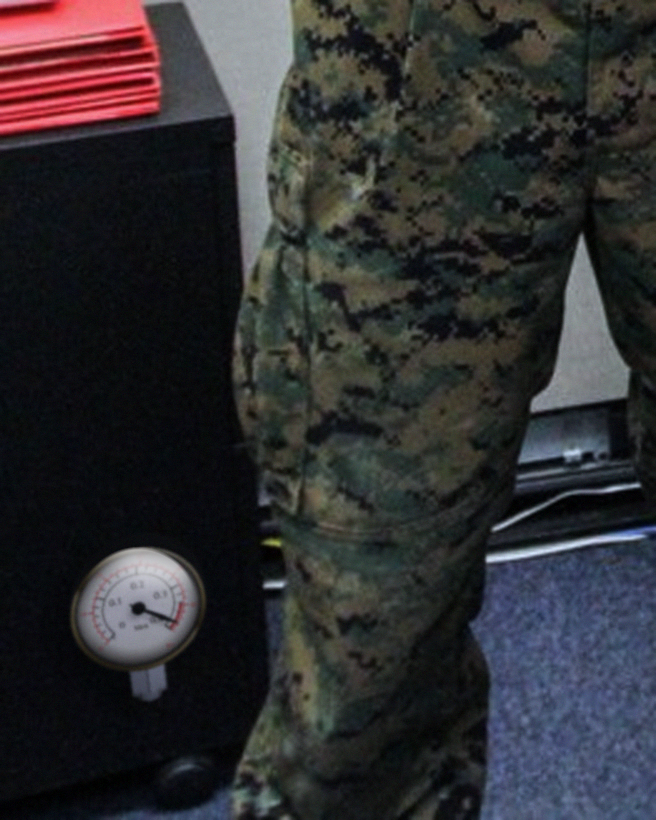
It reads value=0.38 unit=MPa
